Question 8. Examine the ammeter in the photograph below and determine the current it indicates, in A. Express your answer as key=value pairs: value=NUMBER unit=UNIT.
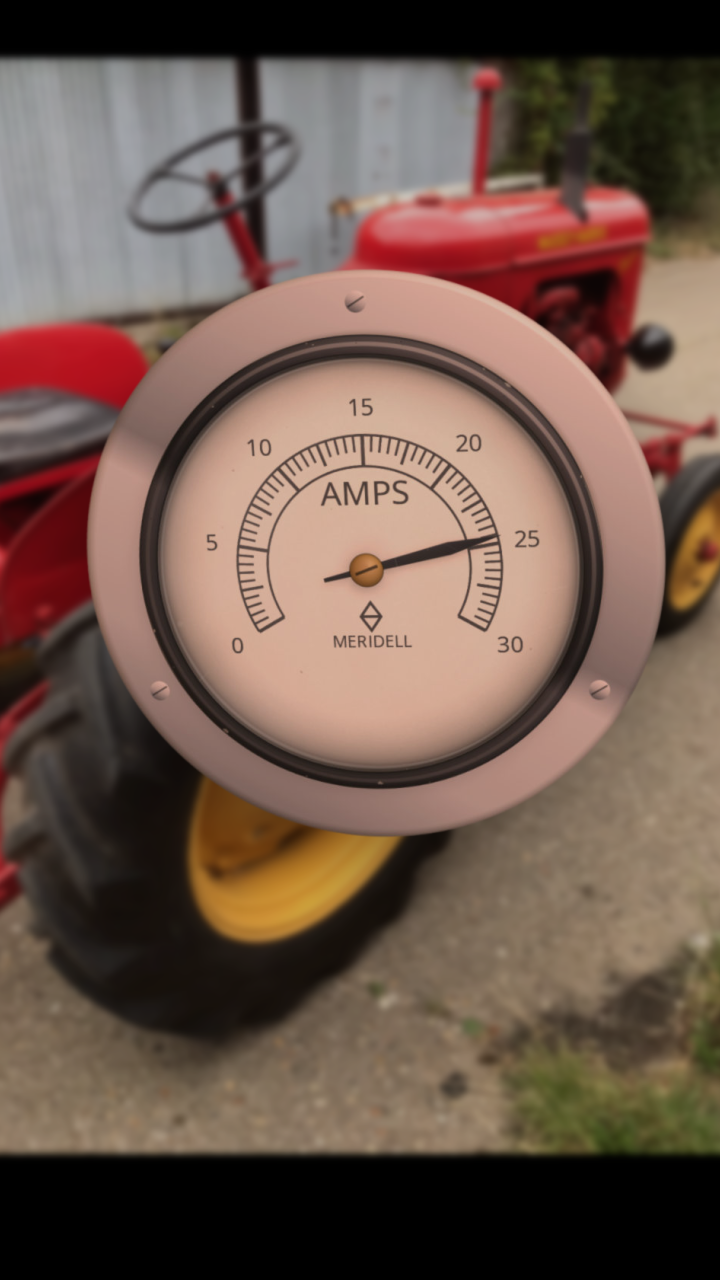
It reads value=24.5 unit=A
